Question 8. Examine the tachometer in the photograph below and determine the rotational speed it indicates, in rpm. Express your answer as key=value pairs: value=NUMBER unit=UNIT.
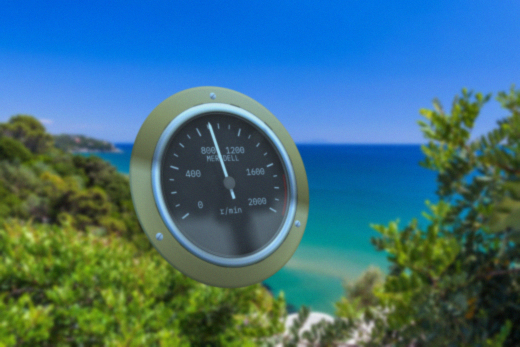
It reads value=900 unit=rpm
